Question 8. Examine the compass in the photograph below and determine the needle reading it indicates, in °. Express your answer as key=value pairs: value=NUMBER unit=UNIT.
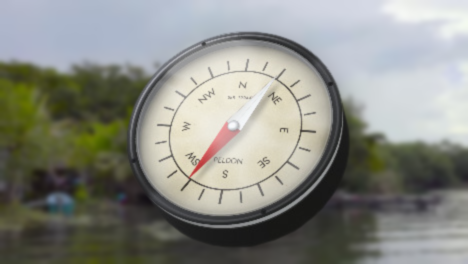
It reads value=210 unit=°
